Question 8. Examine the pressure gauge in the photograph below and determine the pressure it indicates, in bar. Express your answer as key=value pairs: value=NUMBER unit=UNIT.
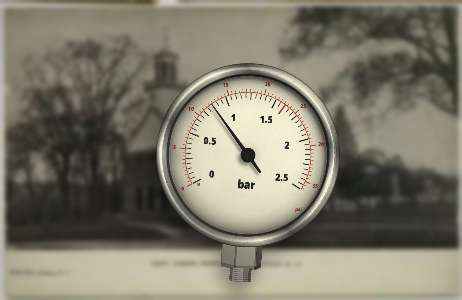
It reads value=0.85 unit=bar
